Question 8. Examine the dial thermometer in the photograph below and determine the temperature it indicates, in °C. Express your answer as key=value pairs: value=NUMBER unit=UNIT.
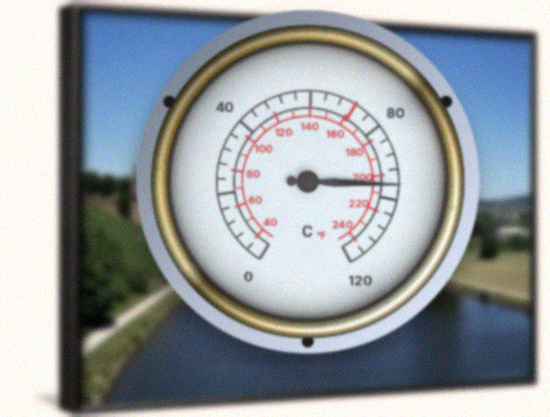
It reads value=96 unit=°C
